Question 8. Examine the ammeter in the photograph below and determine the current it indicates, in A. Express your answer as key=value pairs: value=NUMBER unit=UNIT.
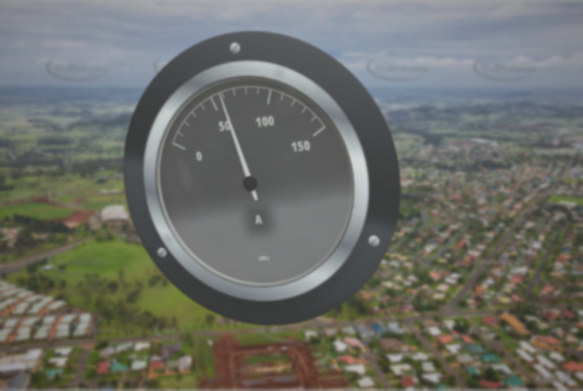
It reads value=60 unit=A
